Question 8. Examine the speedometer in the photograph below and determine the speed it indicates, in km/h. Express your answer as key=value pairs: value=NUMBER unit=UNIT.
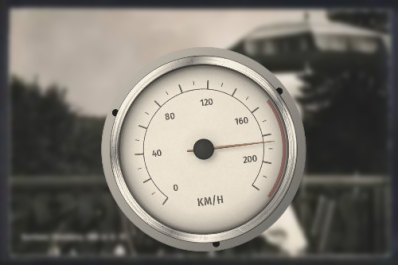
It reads value=185 unit=km/h
